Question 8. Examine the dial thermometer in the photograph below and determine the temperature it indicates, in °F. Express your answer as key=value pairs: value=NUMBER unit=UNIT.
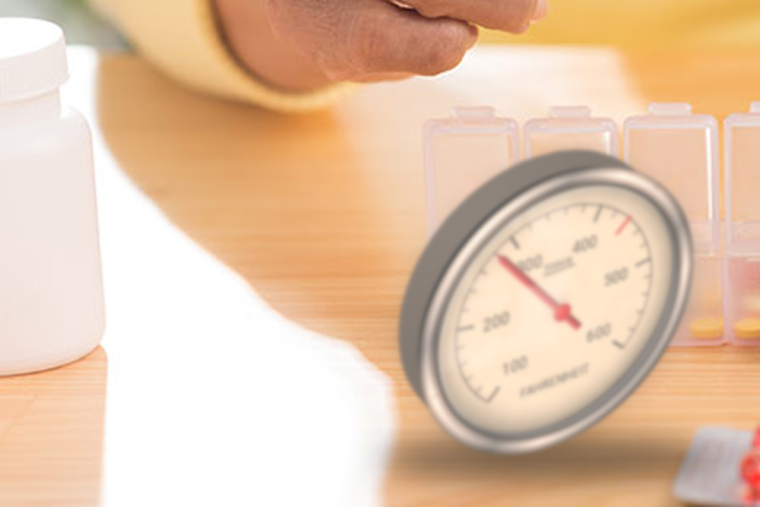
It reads value=280 unit=°F
